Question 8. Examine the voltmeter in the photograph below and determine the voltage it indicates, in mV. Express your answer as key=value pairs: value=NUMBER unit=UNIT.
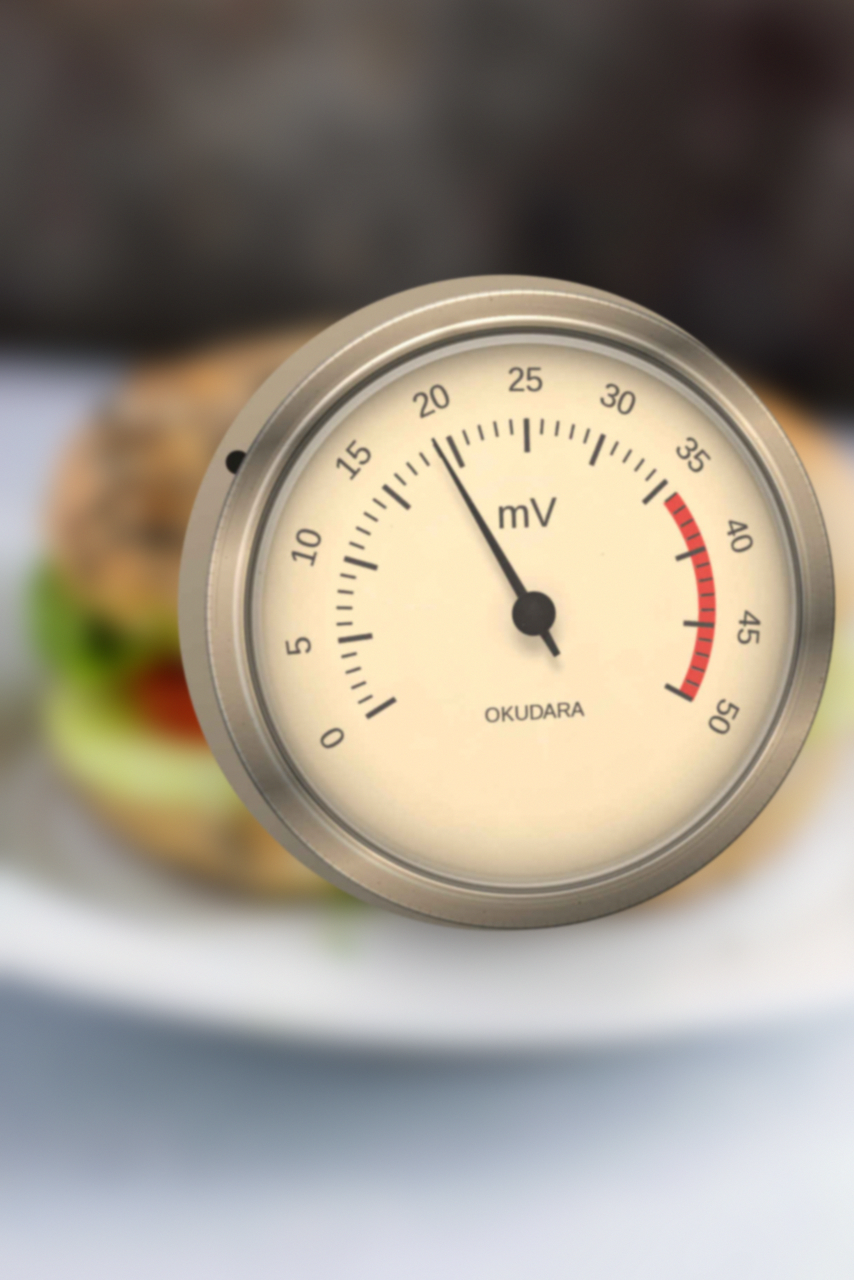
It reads value=19 unit=mV
